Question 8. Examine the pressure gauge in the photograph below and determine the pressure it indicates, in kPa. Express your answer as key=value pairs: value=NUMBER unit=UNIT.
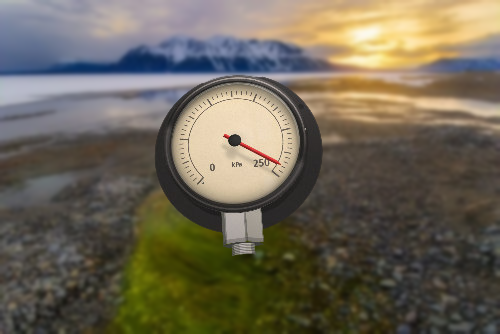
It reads value=240 unit=kPa
